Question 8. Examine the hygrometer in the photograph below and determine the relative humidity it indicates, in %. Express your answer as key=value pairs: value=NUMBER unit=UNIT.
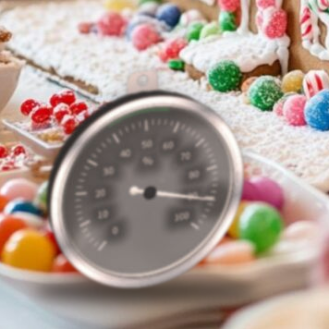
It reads value=90 unit=%
